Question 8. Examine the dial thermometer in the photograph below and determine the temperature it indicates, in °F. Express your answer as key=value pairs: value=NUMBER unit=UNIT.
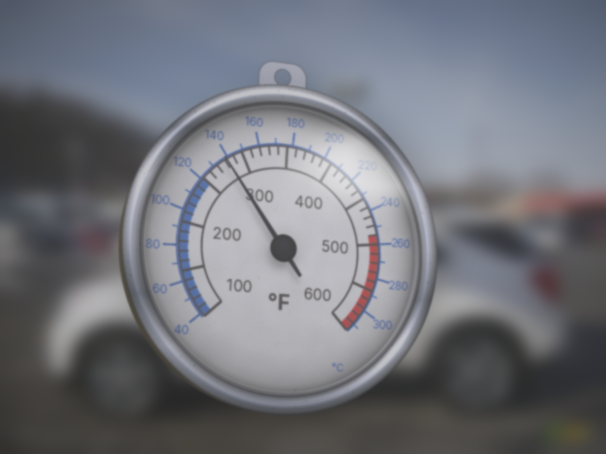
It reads value=280 unit=°F
